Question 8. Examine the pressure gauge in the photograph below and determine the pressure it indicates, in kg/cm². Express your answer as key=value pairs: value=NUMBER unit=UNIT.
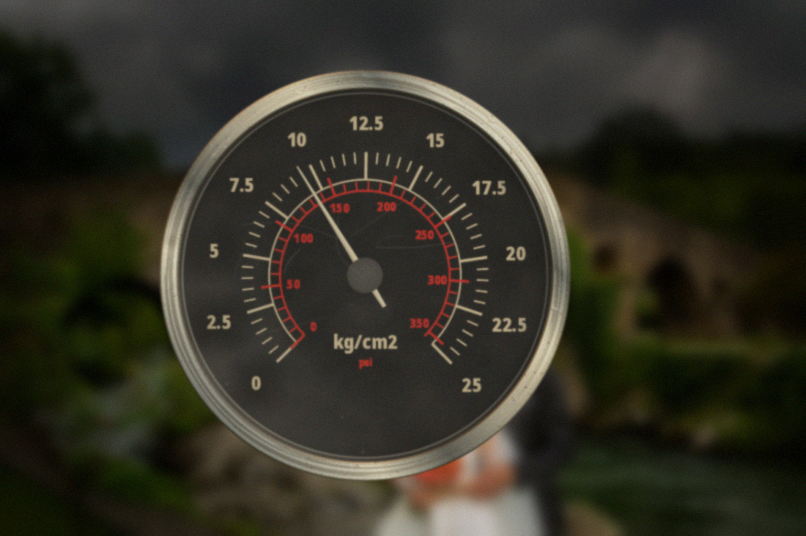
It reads value=9.5 unit=kg/cm²
